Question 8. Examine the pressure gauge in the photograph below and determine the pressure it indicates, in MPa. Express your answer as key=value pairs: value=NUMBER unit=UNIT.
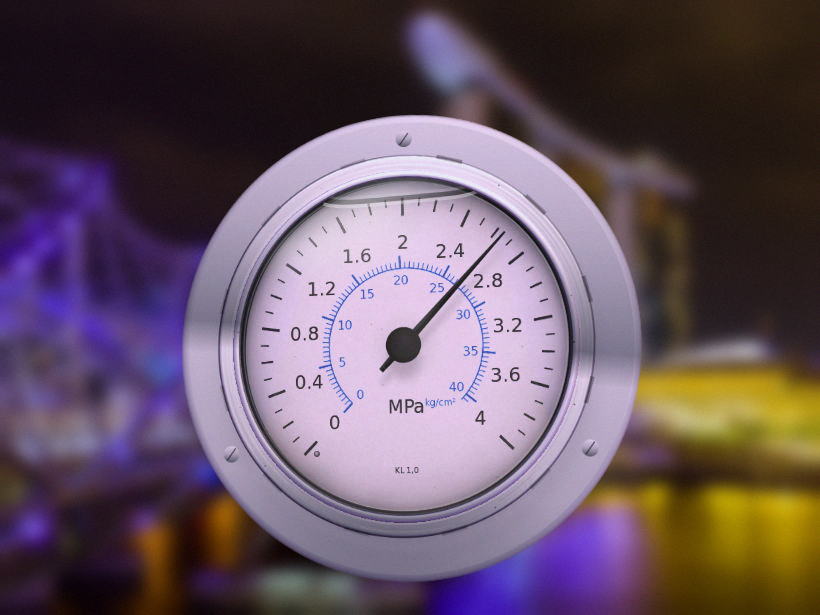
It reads value=2.65 unit=MPa
